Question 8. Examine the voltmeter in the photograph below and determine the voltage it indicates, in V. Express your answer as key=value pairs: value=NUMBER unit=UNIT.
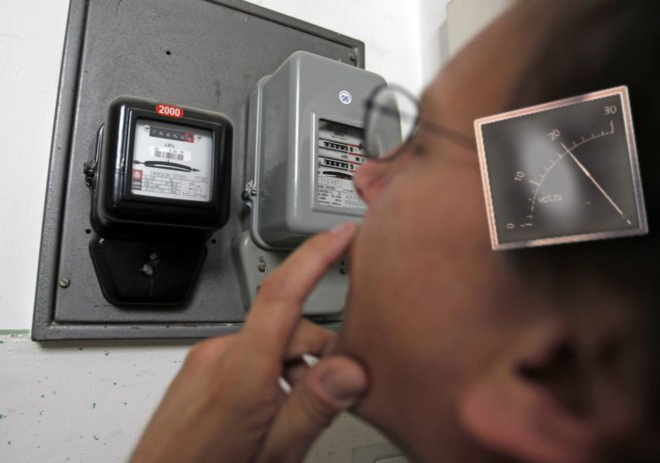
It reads value=20 unit=V
